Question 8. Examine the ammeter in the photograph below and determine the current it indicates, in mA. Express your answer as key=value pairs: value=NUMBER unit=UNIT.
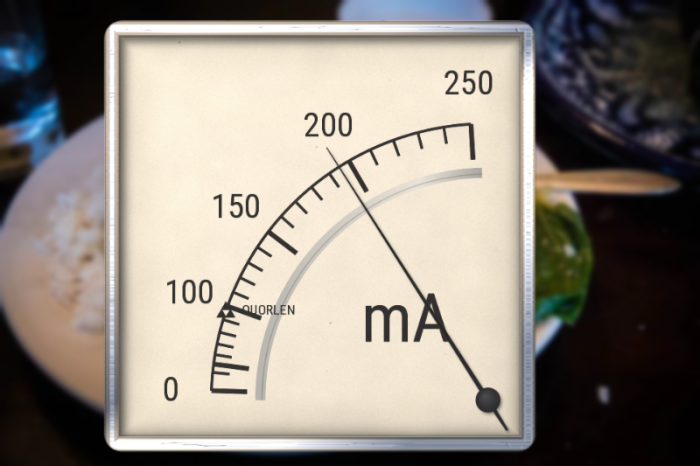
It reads value=195 unit=mA
